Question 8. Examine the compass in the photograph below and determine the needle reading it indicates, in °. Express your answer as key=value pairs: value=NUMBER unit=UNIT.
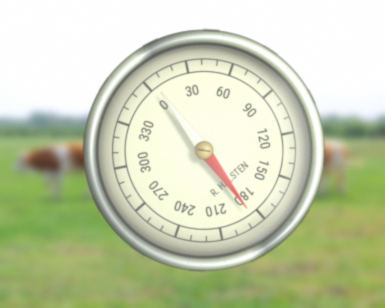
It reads value=185 unit=°
